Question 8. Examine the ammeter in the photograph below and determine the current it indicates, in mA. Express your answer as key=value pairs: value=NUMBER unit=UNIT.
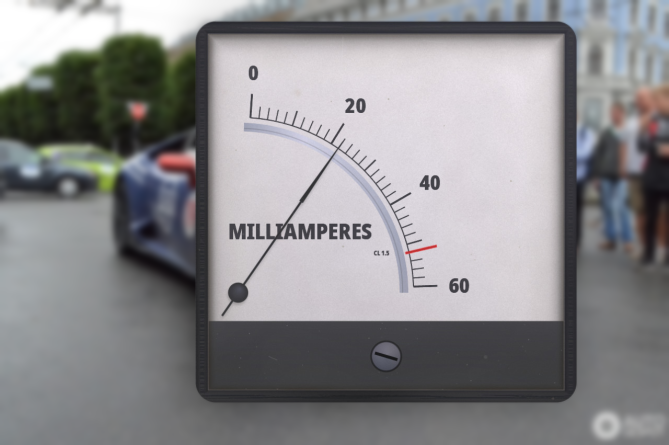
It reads value=22 unit=mA
